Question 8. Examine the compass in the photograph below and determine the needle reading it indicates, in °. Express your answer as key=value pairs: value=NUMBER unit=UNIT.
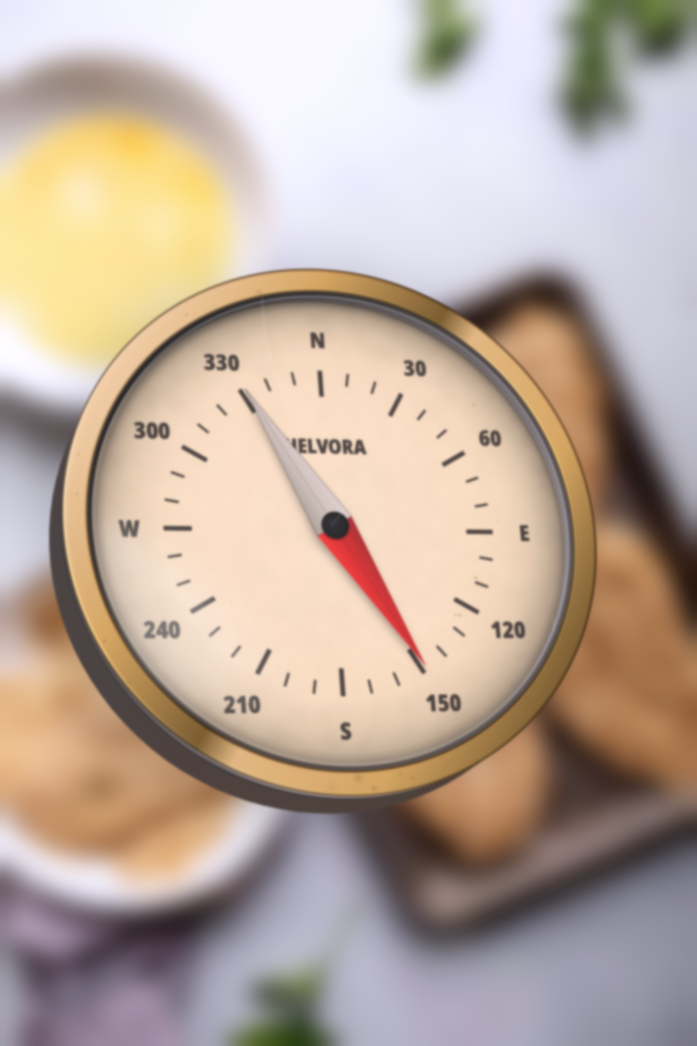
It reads value=150 unit=°
